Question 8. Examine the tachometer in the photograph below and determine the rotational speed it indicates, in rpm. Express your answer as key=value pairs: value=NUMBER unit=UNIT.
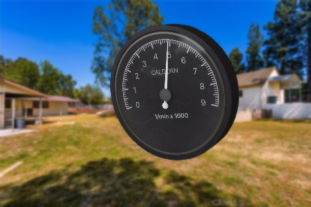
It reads value=5000 unit=rpm
